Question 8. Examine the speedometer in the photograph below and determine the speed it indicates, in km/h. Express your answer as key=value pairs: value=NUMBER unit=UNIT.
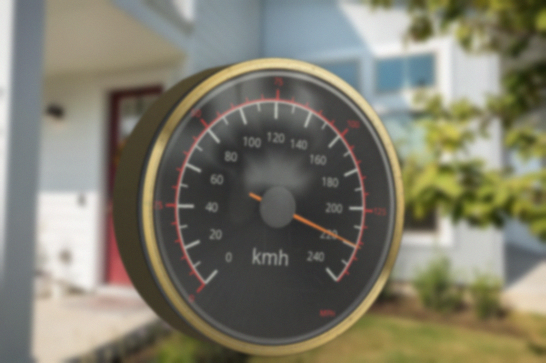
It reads value=220 unit=km/h
